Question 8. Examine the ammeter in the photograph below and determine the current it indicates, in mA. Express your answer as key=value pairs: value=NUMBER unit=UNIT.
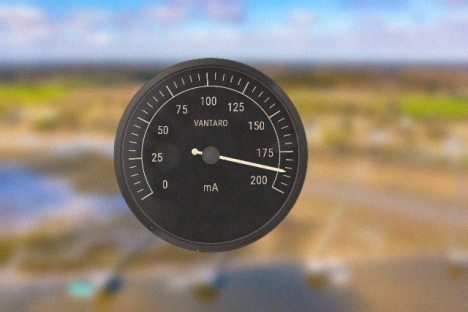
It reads value=187.5 unit=mA
